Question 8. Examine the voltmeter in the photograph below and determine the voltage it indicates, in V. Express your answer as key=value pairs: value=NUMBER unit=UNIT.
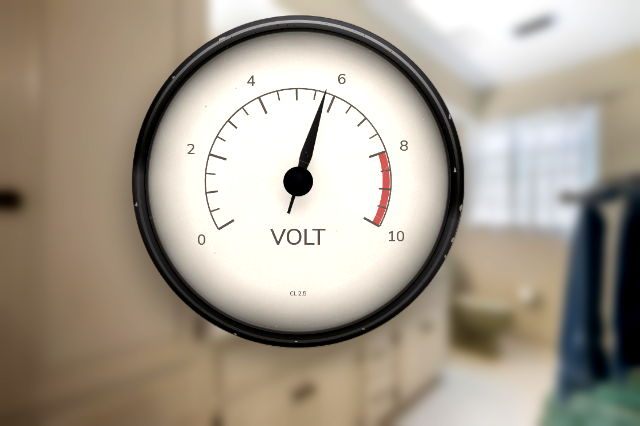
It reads value=5.75 unit=V
